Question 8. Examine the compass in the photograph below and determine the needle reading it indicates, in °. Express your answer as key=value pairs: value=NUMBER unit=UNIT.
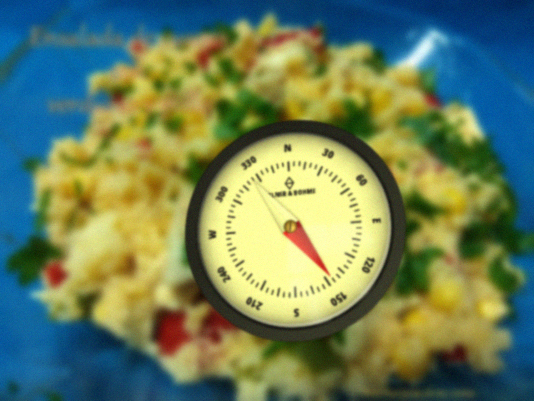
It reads value=145 unit=°
